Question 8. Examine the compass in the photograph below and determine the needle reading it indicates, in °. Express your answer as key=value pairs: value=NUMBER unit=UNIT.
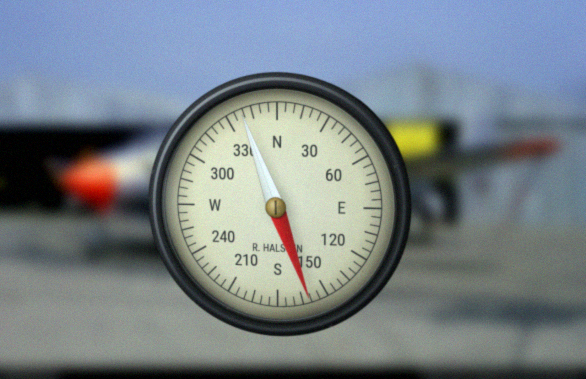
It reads value=160 unit=°
